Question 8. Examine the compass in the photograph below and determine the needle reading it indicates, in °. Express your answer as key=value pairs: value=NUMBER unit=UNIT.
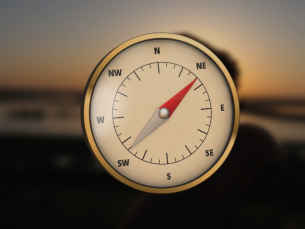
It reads value=50 unit=°
